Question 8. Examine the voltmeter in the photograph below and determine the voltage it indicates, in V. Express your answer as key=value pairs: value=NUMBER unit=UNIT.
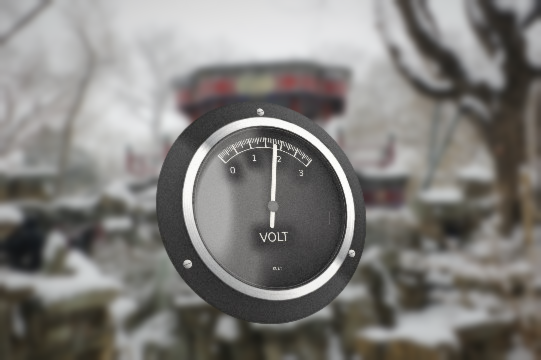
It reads value=1.75 unit=V
